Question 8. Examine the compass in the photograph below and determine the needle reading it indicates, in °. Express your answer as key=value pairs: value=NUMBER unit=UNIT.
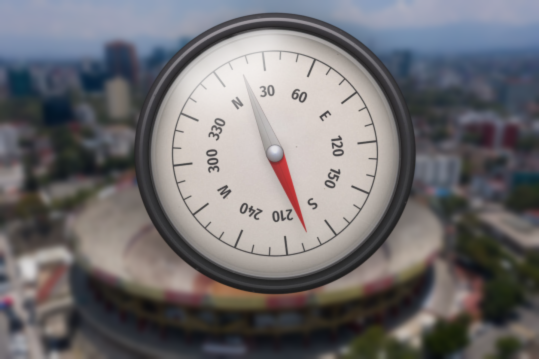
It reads value=195 unit=°
